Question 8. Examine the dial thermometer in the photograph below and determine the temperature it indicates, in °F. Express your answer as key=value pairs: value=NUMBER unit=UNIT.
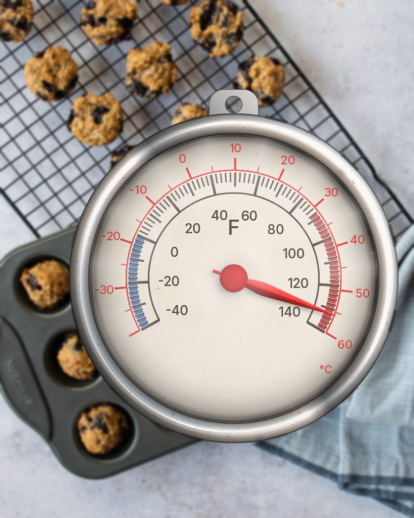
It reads value=132 unit=°F
